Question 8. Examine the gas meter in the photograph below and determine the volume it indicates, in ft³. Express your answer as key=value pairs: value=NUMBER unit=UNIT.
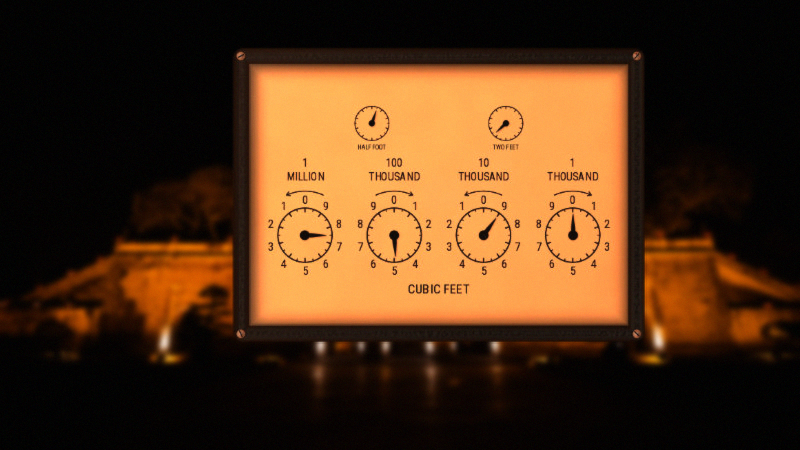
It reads value=749000 unit=ft³
